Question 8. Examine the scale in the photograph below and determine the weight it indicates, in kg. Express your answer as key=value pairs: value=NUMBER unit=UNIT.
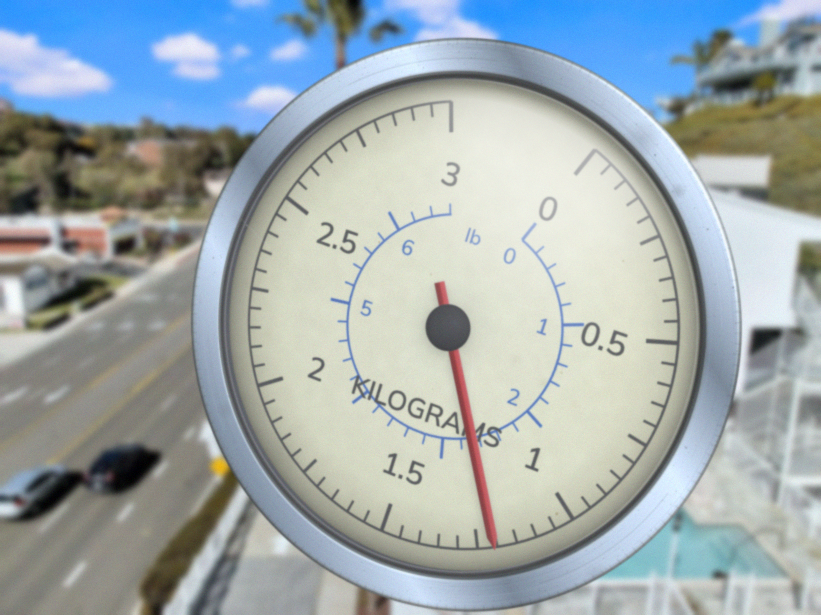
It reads value=1.2 unit=kg
